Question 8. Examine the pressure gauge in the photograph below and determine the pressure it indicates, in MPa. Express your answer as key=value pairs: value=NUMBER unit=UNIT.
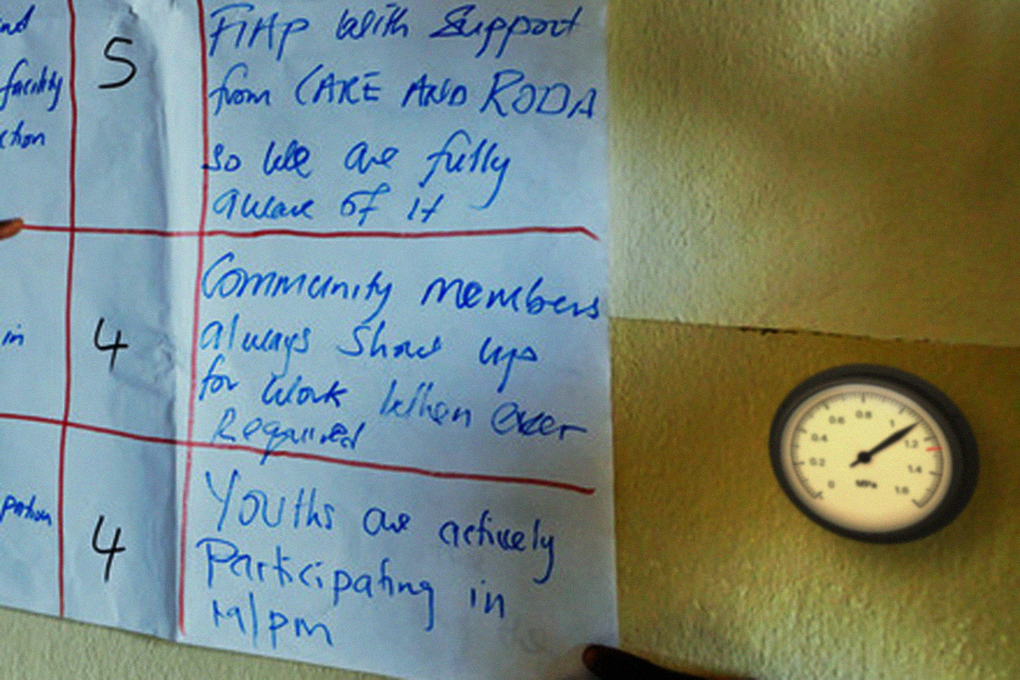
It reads value=1.1 unit=MPa
